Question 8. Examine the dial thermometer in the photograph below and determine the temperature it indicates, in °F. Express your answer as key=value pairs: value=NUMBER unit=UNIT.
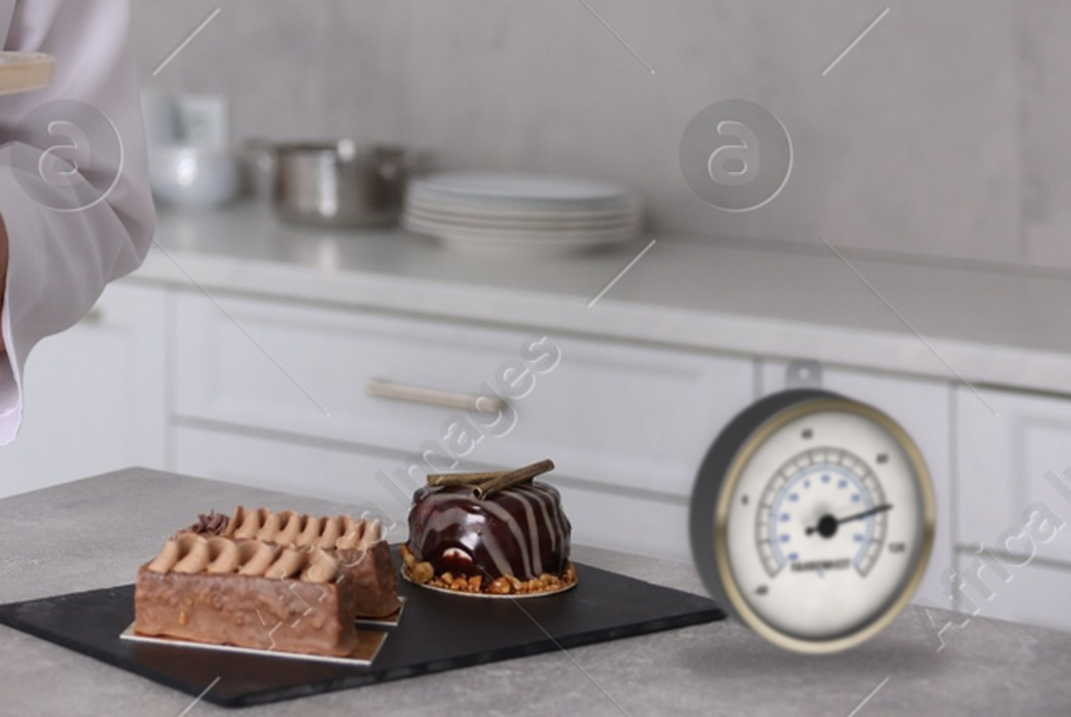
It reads value=100 unit=°F
